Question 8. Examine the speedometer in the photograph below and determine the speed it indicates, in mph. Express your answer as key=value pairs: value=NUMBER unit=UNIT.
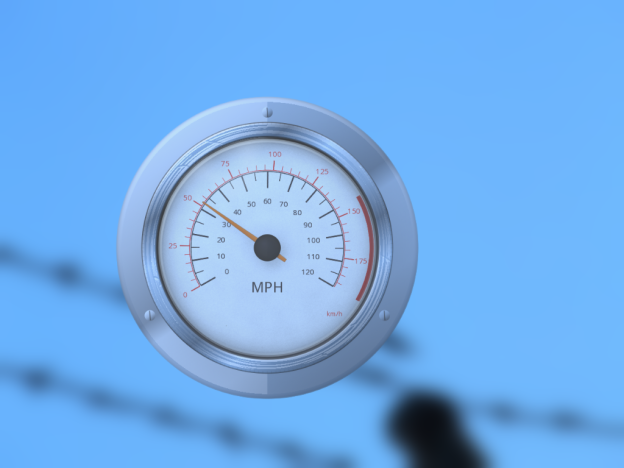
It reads value=32.5 unit=mph
